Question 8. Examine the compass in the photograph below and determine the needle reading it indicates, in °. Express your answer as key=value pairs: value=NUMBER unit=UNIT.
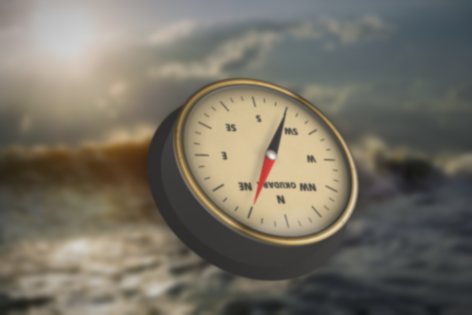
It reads value=30 unit=°
